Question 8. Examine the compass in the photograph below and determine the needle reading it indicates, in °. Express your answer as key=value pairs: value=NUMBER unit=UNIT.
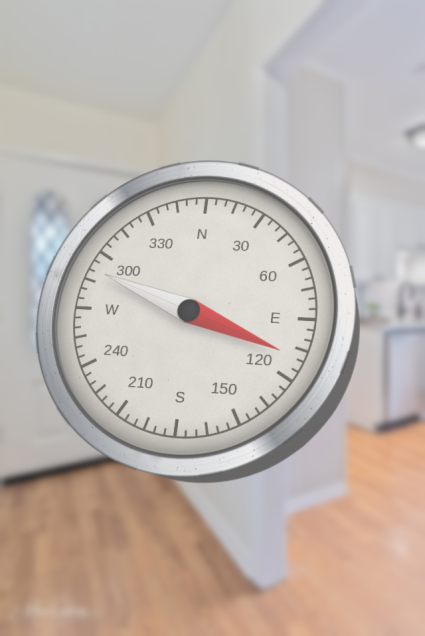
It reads value=110 unit=°
